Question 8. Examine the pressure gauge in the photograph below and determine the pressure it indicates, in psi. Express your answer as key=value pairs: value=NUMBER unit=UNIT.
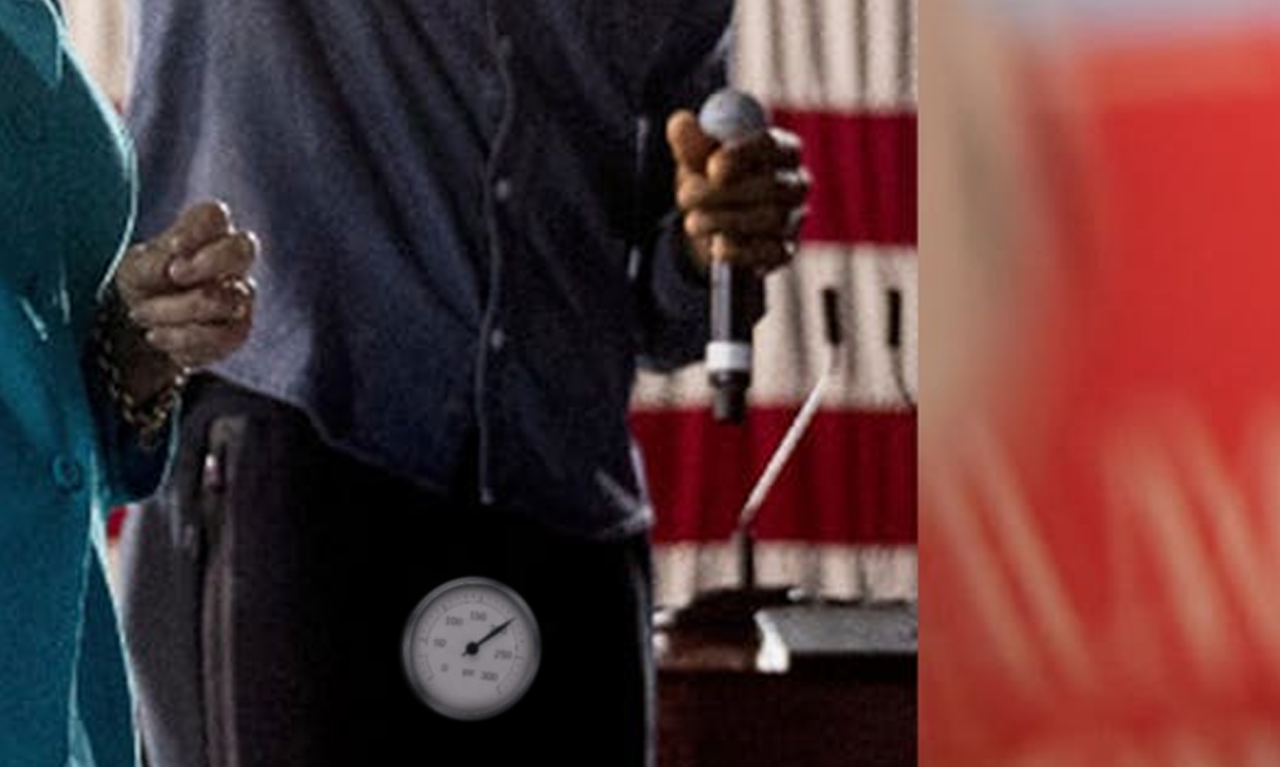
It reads value=200 unit=psi
